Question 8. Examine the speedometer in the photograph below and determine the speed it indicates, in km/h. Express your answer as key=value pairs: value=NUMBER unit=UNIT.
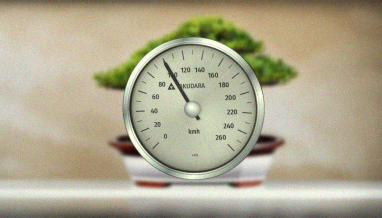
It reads value=100 unit=km/h
